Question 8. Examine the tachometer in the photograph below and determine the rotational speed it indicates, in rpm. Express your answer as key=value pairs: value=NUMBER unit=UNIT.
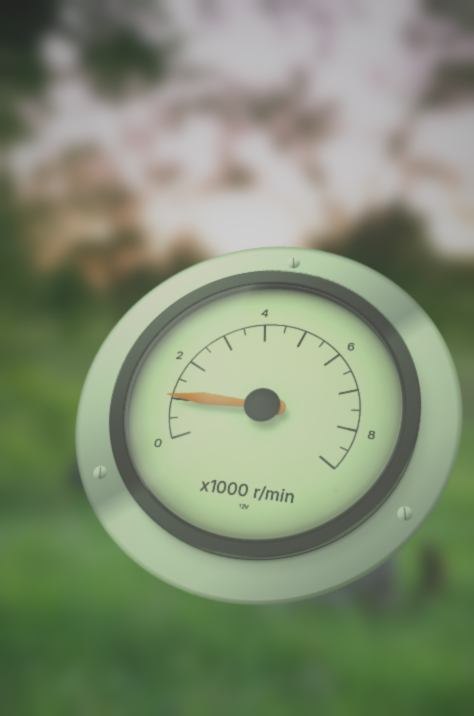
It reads value=1000 unit=rpm
